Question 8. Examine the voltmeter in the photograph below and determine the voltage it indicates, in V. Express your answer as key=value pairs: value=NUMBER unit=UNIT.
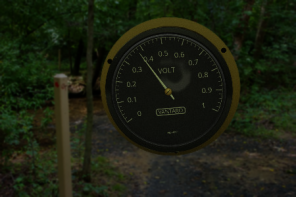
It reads value=0.38 unit=V
